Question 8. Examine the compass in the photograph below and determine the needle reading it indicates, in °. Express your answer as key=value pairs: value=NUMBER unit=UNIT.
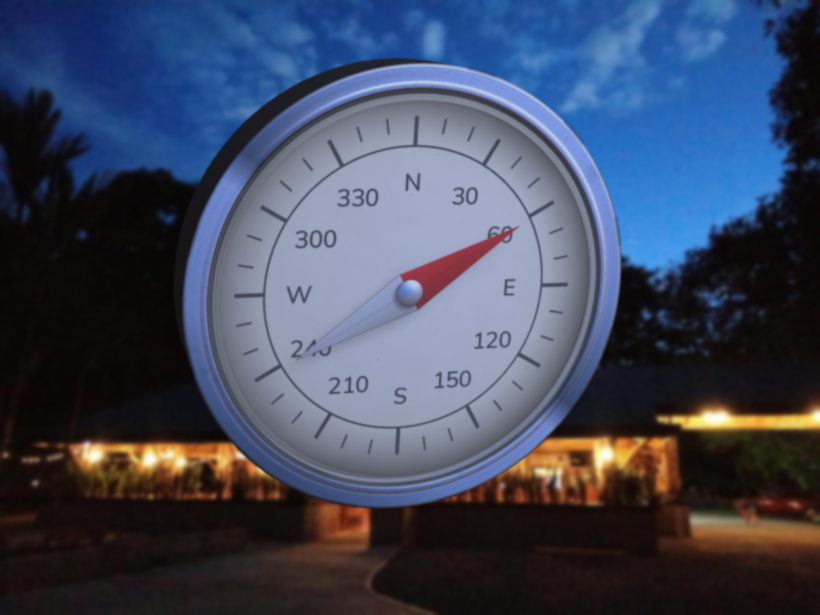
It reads value=60 unit=°
